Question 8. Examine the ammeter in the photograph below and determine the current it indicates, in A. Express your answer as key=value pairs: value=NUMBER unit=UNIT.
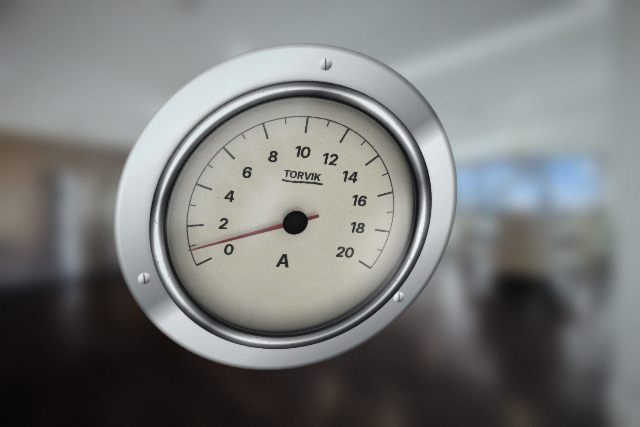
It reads value=1 unit=A
